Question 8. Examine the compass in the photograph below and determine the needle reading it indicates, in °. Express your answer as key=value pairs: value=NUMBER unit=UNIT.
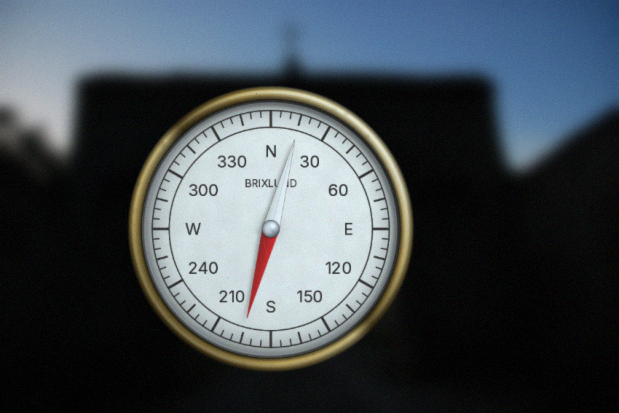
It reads value=195 unit=°
